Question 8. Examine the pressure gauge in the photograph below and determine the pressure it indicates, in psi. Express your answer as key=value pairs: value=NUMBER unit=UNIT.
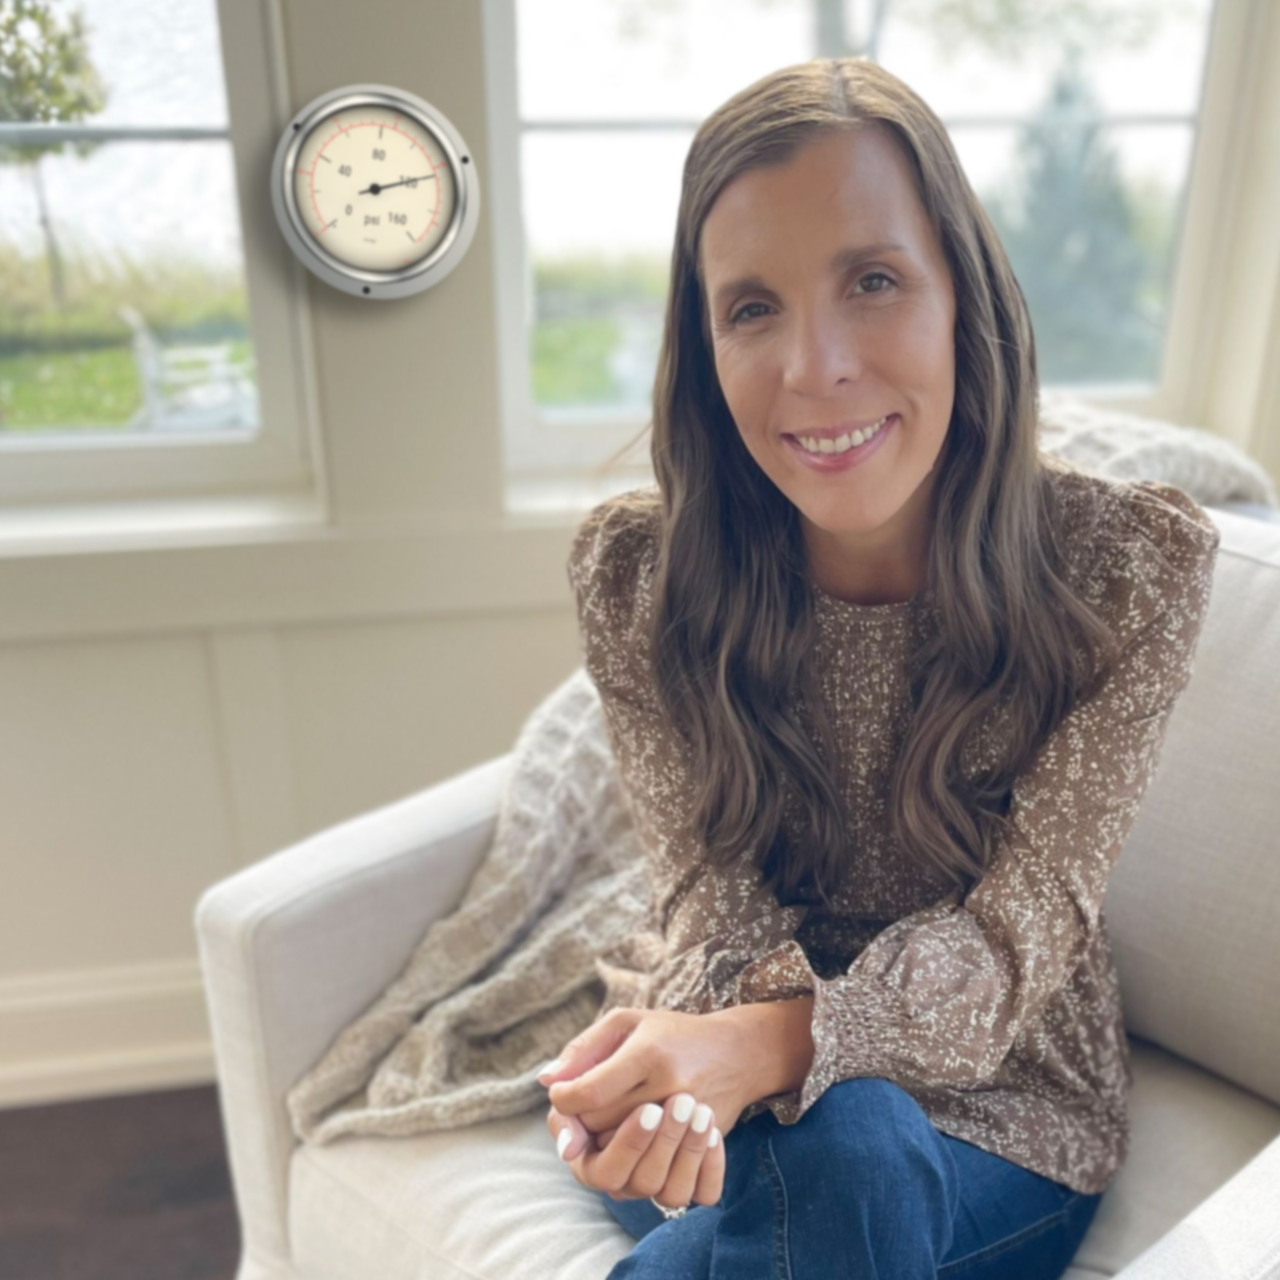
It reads value=120 unit=psi
